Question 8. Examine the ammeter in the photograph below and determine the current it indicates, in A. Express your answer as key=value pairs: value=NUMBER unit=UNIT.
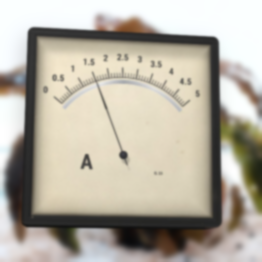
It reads value=1.5 unit=A
